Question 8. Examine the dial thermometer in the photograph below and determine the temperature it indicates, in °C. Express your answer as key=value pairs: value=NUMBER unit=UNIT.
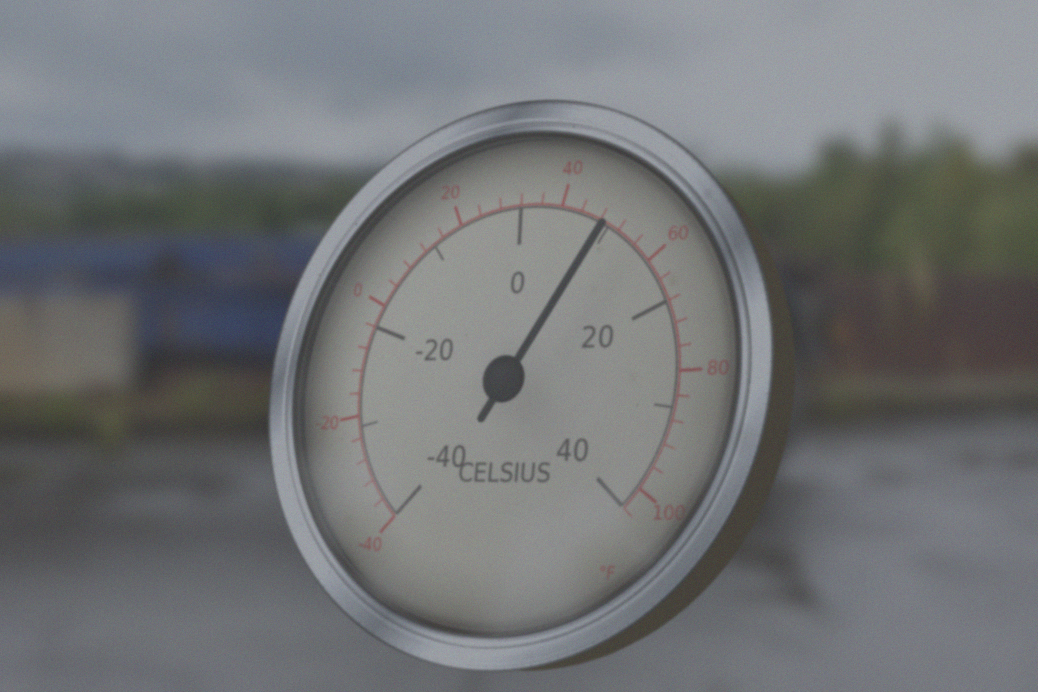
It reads value=10 unit=°C
